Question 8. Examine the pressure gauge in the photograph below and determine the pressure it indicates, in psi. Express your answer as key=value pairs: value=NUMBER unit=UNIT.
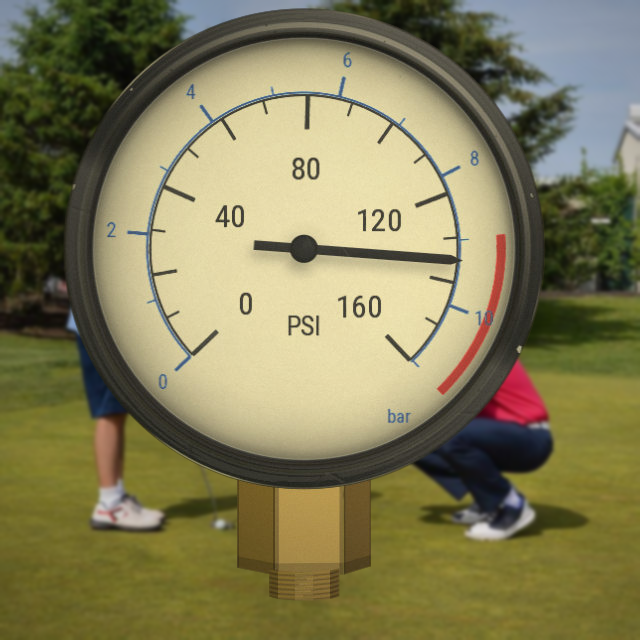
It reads value=135 unit=psi
